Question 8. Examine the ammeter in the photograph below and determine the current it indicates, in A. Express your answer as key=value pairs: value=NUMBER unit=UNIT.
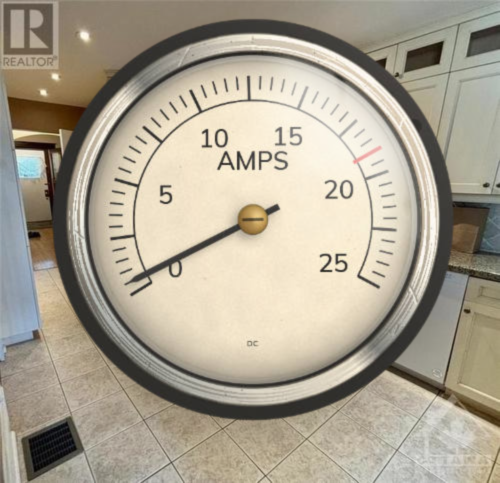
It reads value=0.5 unit=A
